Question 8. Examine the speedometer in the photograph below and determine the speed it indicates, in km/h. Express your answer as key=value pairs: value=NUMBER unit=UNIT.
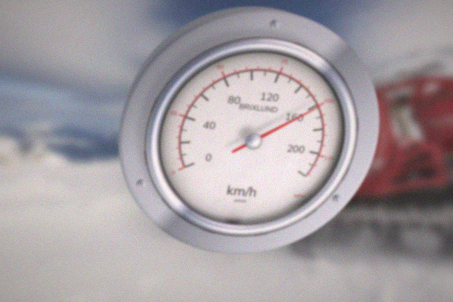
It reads value=160 unit=km/h
